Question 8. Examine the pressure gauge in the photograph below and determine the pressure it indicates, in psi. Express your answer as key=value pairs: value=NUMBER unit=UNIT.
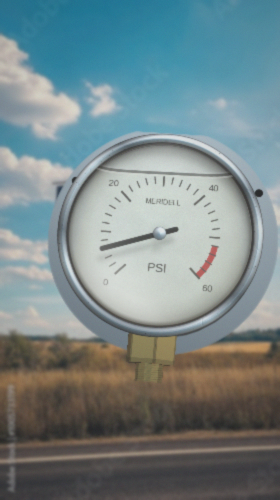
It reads value=6 unit=psi
